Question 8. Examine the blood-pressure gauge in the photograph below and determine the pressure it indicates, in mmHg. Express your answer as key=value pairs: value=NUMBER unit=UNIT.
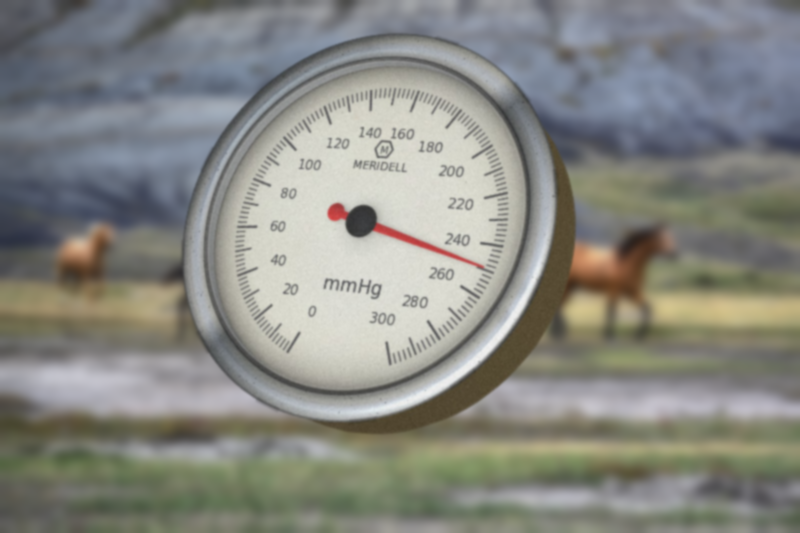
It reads value=250 unit=mmHg
